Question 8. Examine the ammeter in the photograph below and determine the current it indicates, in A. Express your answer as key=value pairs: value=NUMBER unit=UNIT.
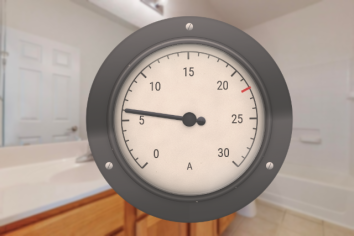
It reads value=6 unit=A
